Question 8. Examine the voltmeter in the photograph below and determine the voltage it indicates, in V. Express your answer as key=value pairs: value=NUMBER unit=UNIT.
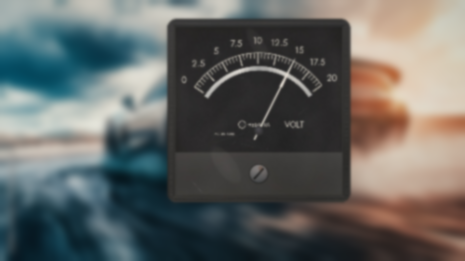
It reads value=15 unit=V
